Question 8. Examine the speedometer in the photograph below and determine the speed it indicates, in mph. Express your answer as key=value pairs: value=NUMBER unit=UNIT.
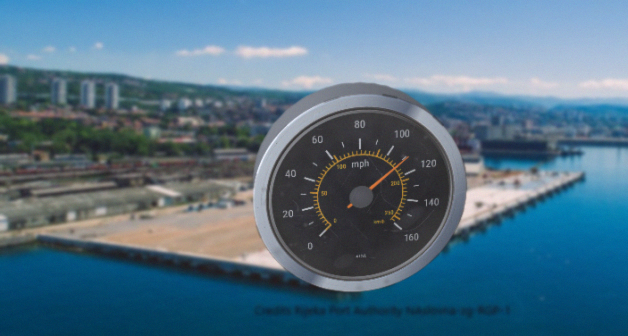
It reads value=110 unit=mph
